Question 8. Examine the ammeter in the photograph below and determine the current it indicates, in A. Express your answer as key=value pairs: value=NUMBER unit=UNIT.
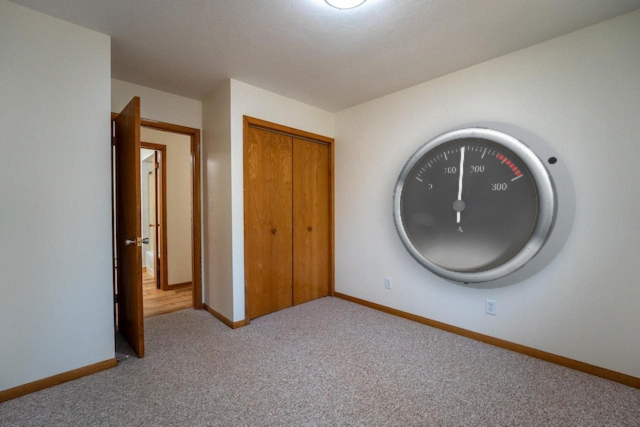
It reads value=150 unit=A
